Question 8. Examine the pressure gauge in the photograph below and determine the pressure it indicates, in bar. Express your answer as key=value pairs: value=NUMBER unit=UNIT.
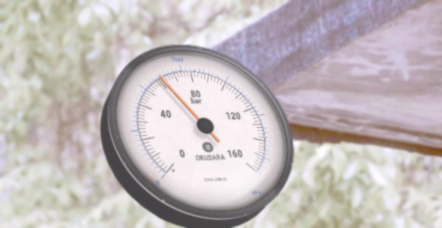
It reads value=60 unit=bar
